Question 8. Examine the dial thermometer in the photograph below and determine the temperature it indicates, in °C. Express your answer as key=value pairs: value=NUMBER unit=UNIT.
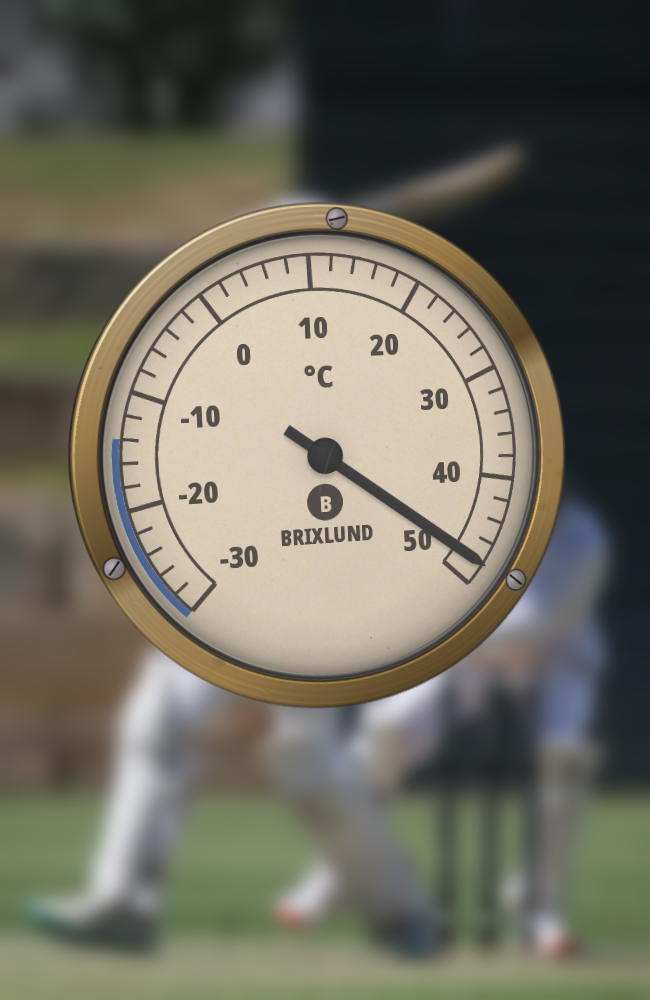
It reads value=48 unit=°C
